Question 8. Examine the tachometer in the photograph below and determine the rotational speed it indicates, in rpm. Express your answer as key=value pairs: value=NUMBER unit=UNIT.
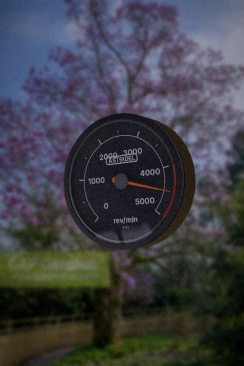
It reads value=4500 unit=rpm
